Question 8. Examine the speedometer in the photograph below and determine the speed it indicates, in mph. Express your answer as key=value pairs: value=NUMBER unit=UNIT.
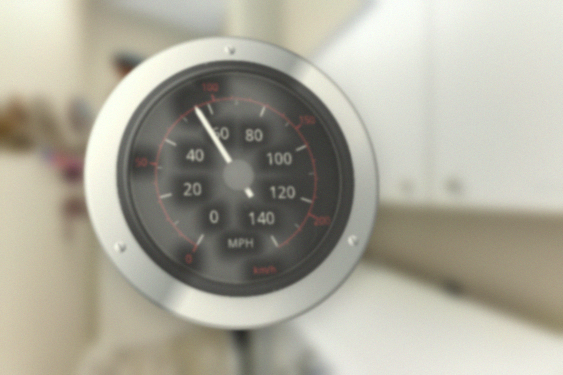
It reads value=55 unit=mph
